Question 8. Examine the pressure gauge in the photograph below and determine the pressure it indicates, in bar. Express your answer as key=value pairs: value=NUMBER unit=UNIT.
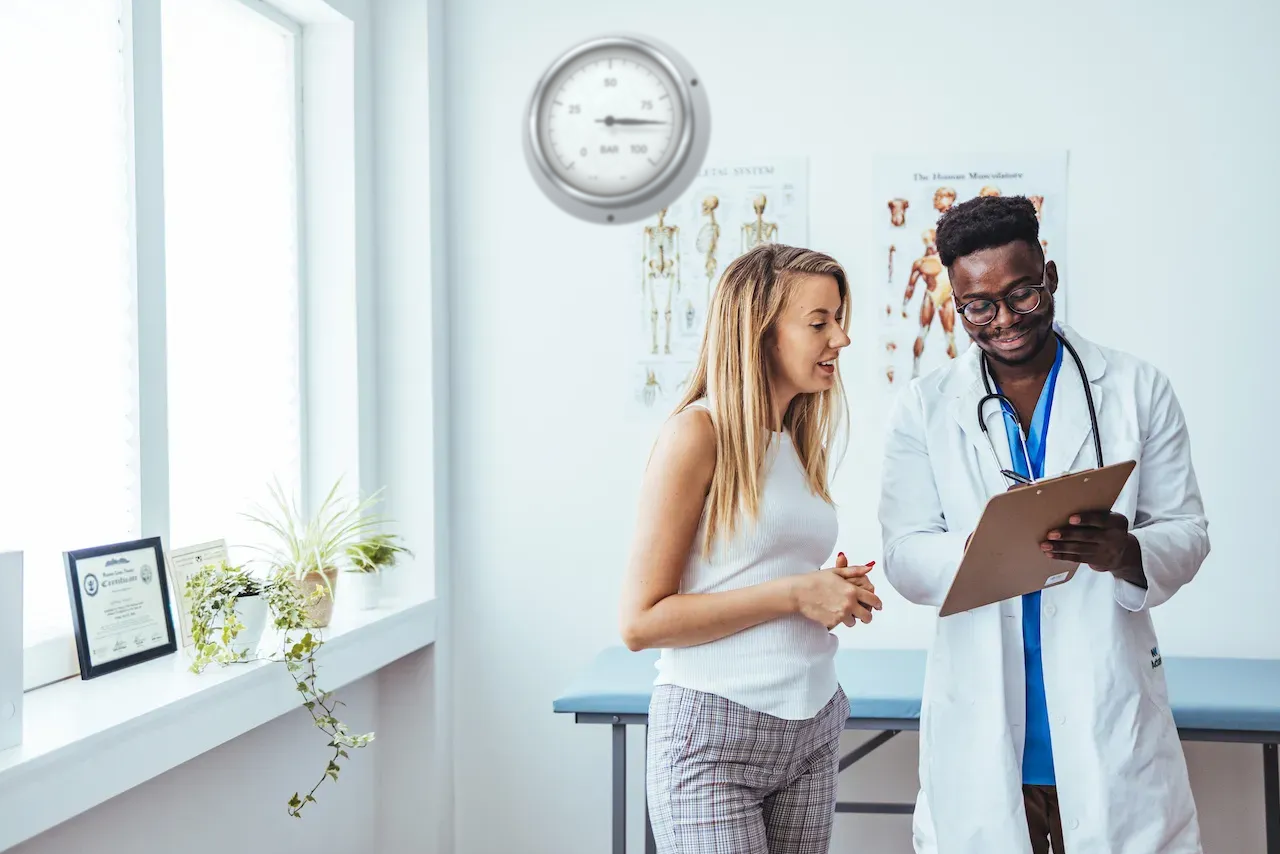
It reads value=85 unit=bar
